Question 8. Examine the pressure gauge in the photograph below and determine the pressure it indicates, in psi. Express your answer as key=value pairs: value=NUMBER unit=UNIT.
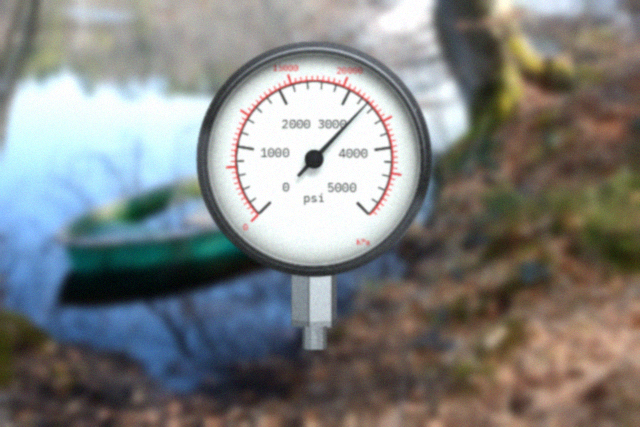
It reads value=3300 unit=psi
